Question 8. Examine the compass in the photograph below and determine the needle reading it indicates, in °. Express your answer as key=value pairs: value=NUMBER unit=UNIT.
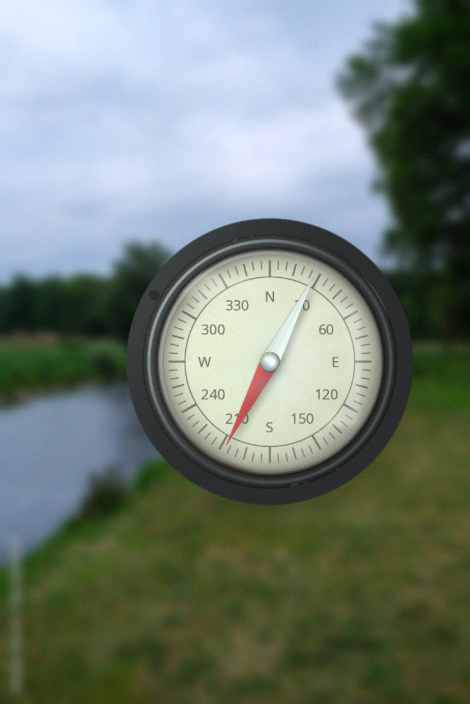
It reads value=207.5 unit=°
